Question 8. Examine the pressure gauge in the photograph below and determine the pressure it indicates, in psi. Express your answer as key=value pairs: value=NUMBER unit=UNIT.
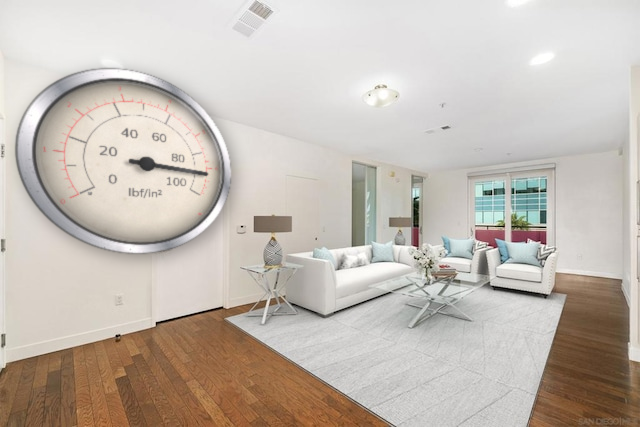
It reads value=90 unit=psi
